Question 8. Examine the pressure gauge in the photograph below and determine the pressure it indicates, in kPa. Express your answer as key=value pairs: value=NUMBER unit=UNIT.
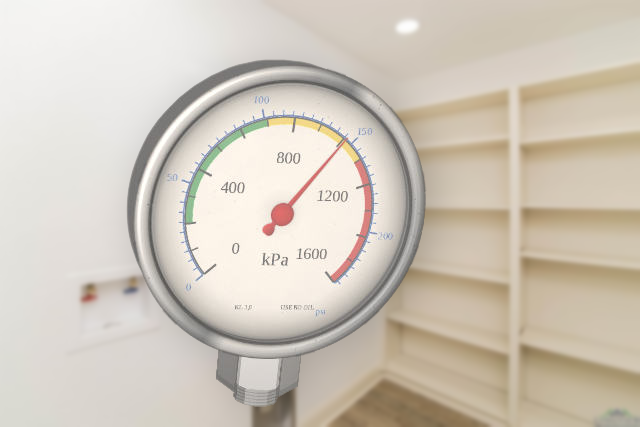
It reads value=1000 unit=kPa
